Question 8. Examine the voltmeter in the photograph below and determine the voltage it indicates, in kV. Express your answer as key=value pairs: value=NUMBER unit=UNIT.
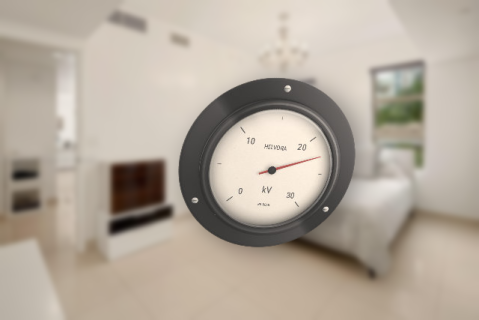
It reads value=22.5 unit=kV
